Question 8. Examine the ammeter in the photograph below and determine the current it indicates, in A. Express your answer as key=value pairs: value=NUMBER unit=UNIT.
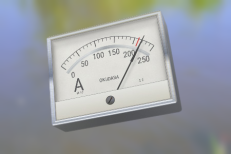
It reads value=220 unit=A
